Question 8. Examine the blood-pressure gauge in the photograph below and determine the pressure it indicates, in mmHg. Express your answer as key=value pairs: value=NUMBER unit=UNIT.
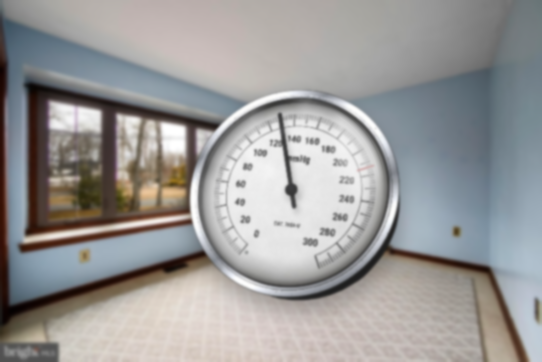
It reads value=130 unit=mmHg
